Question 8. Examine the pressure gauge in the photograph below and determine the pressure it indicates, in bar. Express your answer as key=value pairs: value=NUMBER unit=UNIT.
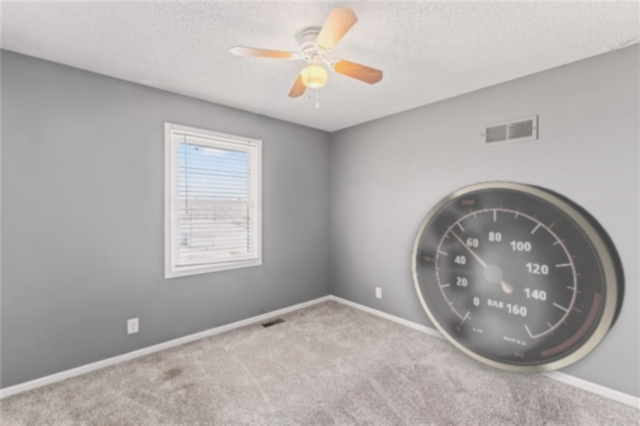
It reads value=55 unit=bar
